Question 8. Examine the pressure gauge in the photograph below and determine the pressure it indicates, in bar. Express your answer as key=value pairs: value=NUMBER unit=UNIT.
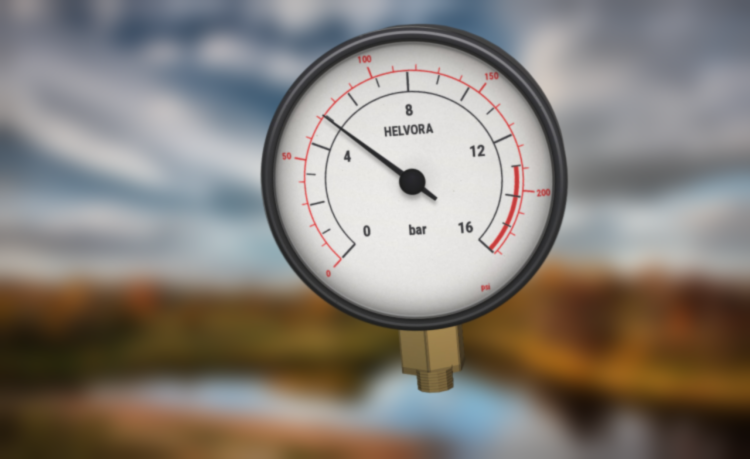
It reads value=5 unit=bar
